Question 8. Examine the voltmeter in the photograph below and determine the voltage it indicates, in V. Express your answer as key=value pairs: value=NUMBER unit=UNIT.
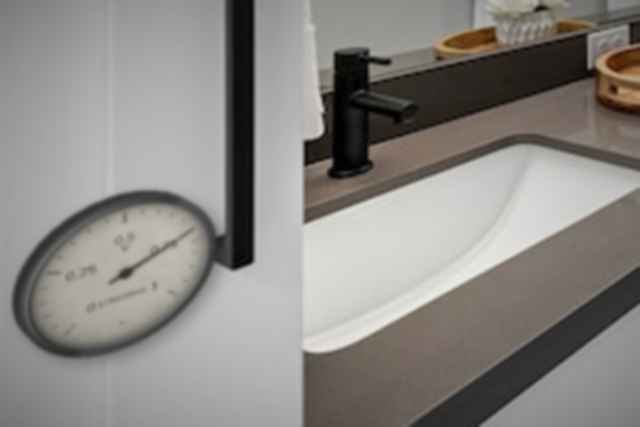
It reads value=0.75 unit=V
